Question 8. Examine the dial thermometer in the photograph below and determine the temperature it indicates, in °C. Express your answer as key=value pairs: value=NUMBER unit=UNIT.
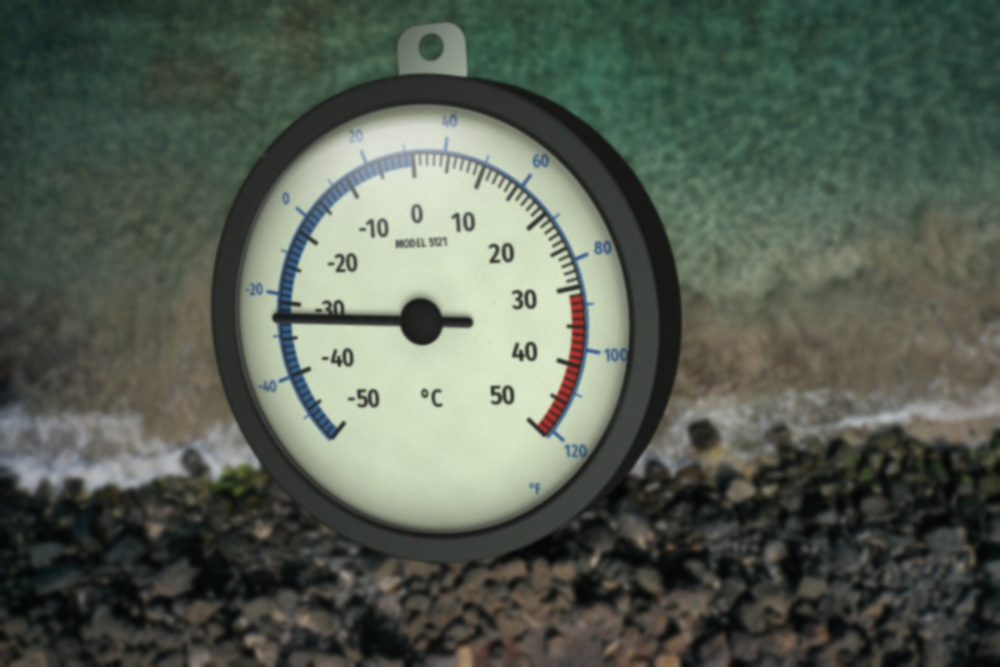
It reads value=-32 unit=°C
